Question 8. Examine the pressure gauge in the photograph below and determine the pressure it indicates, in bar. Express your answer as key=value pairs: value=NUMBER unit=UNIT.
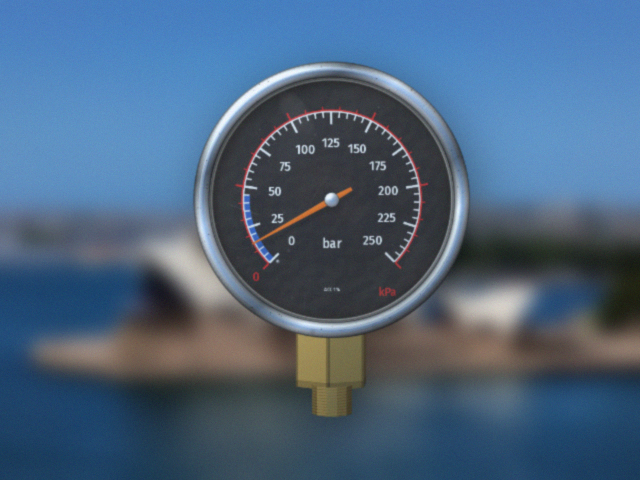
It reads value=15 unit=bar
